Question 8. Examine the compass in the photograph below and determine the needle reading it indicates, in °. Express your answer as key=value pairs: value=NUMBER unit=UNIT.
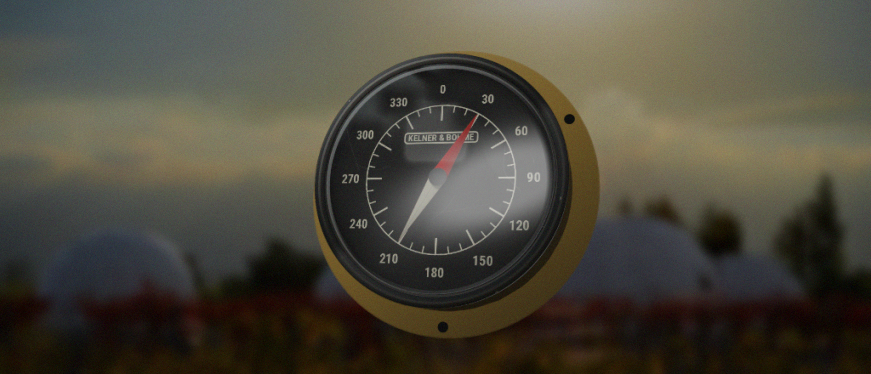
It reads value=30 unit=°
